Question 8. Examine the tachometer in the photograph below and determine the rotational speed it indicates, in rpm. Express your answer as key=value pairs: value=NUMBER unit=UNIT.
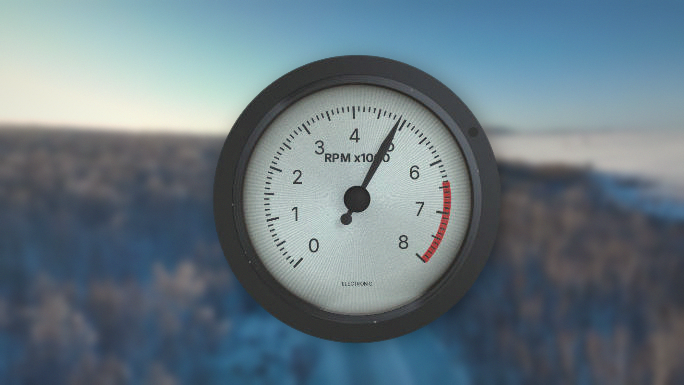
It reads value=4900 unit=rpm
